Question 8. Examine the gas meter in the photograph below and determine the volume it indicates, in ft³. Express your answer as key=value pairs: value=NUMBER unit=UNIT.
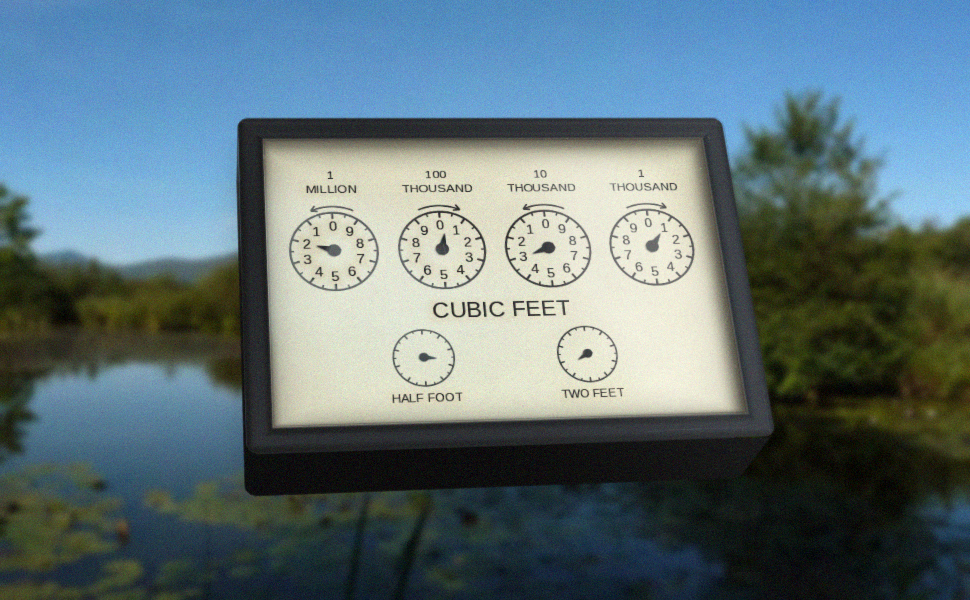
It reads value=203100 unit=ft³
